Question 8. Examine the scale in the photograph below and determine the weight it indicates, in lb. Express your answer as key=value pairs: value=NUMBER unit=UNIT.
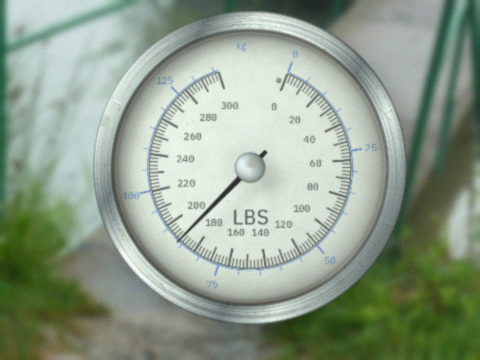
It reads value=190 unit=lb
